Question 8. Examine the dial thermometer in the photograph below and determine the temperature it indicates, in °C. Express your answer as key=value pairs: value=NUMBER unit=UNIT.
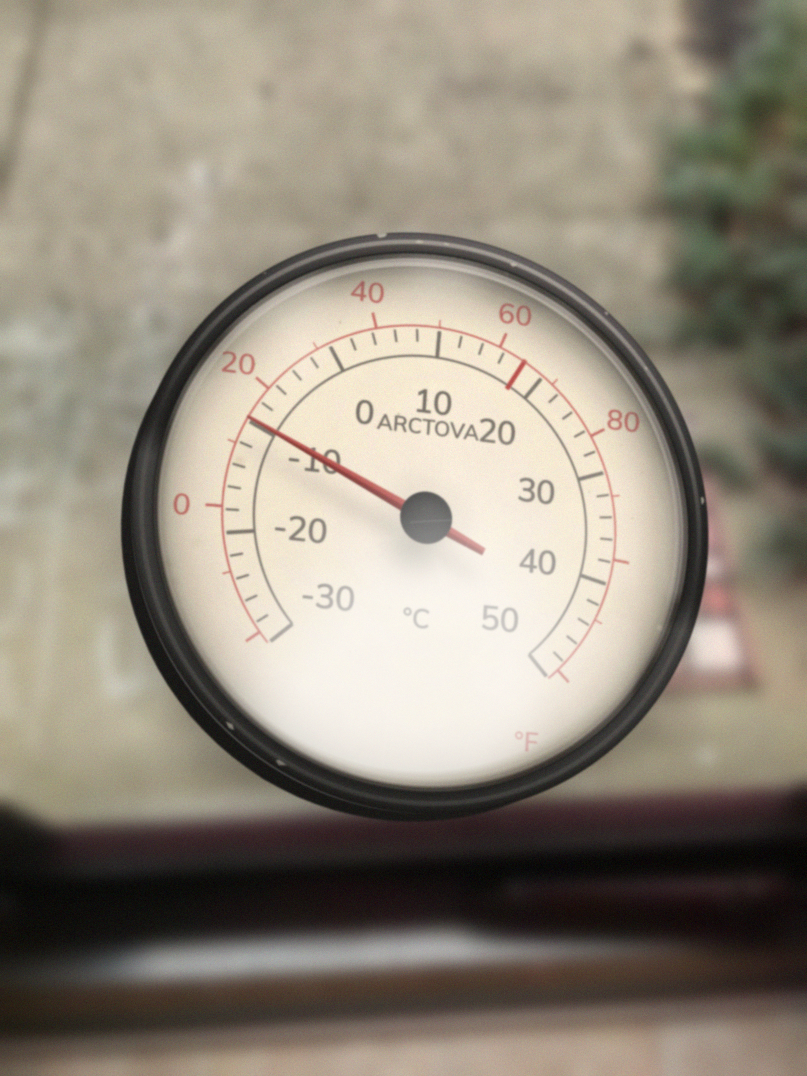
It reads value=-10 unit=°C
